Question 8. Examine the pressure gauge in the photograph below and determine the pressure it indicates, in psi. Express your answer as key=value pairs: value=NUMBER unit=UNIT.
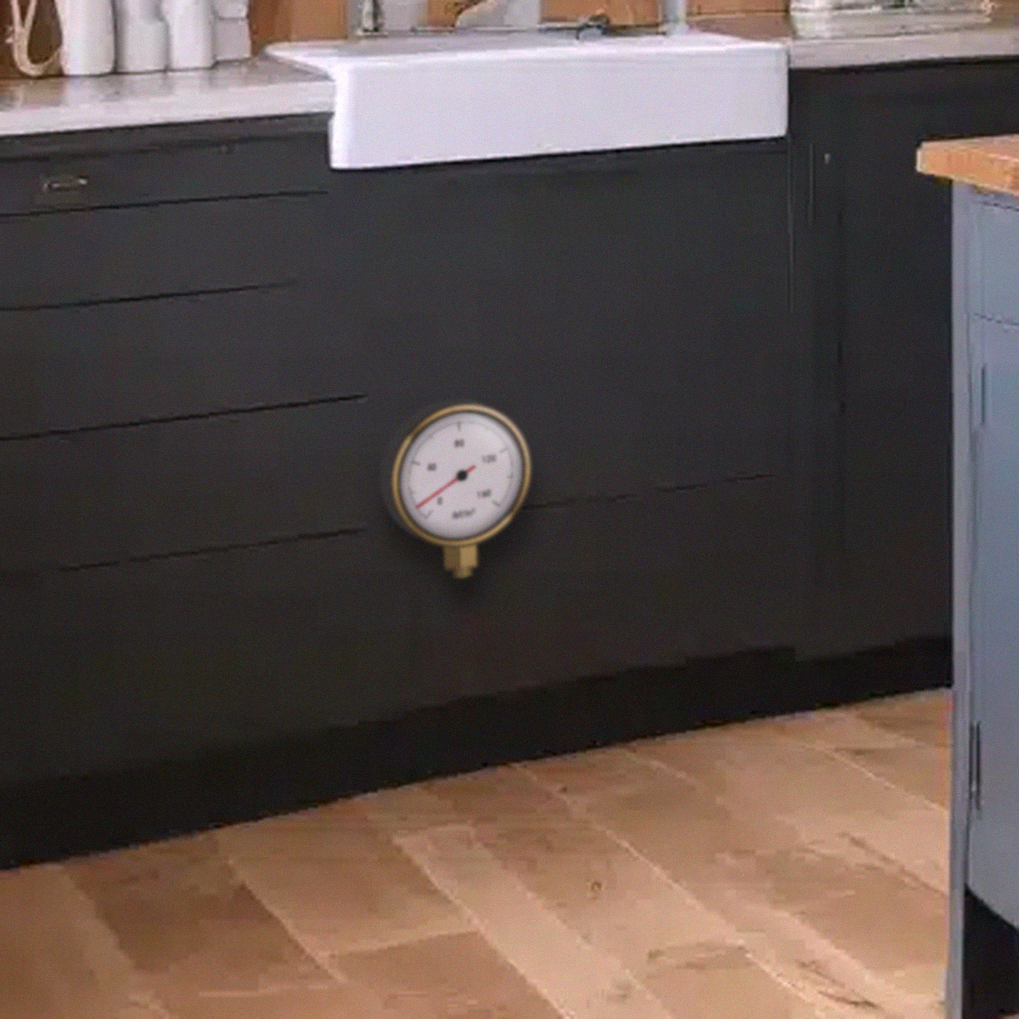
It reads value=10 unit=psi
